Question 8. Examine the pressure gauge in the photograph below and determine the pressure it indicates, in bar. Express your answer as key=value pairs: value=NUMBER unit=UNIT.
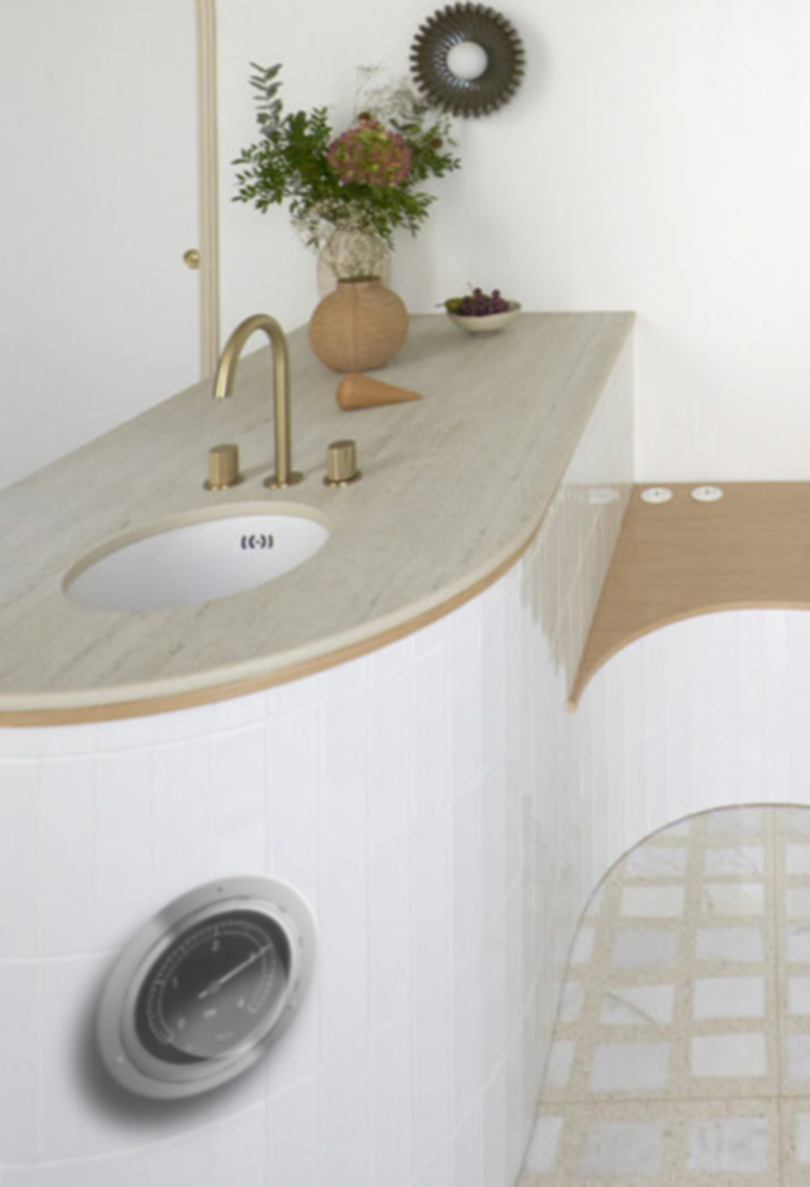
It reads value=3 unit=bar
